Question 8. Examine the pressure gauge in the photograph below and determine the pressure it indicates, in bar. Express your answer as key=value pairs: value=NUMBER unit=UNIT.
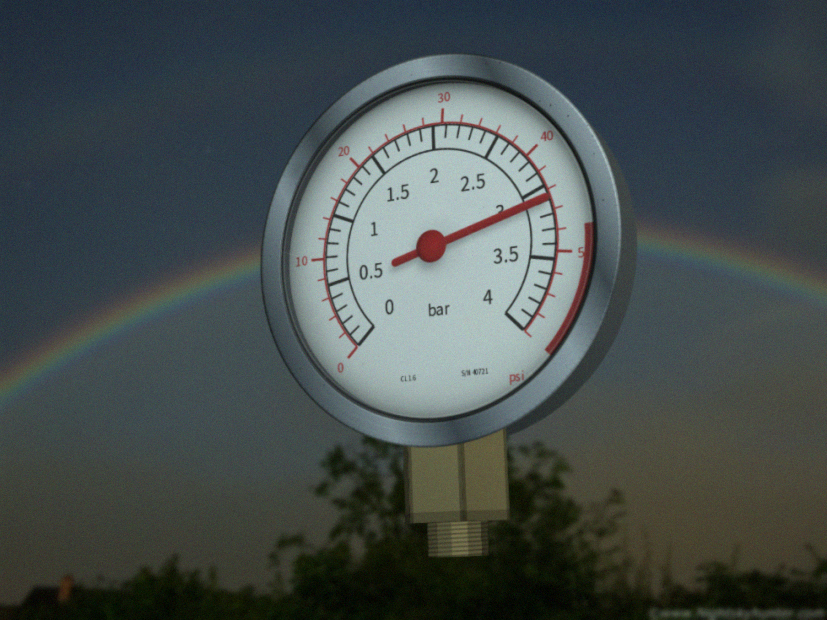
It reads value=3.1 unit=bar
